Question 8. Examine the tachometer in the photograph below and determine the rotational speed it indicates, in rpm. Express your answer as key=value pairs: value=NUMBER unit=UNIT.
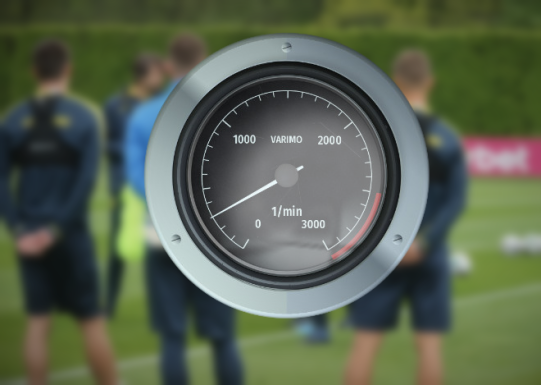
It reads value=300 unit=rpm
